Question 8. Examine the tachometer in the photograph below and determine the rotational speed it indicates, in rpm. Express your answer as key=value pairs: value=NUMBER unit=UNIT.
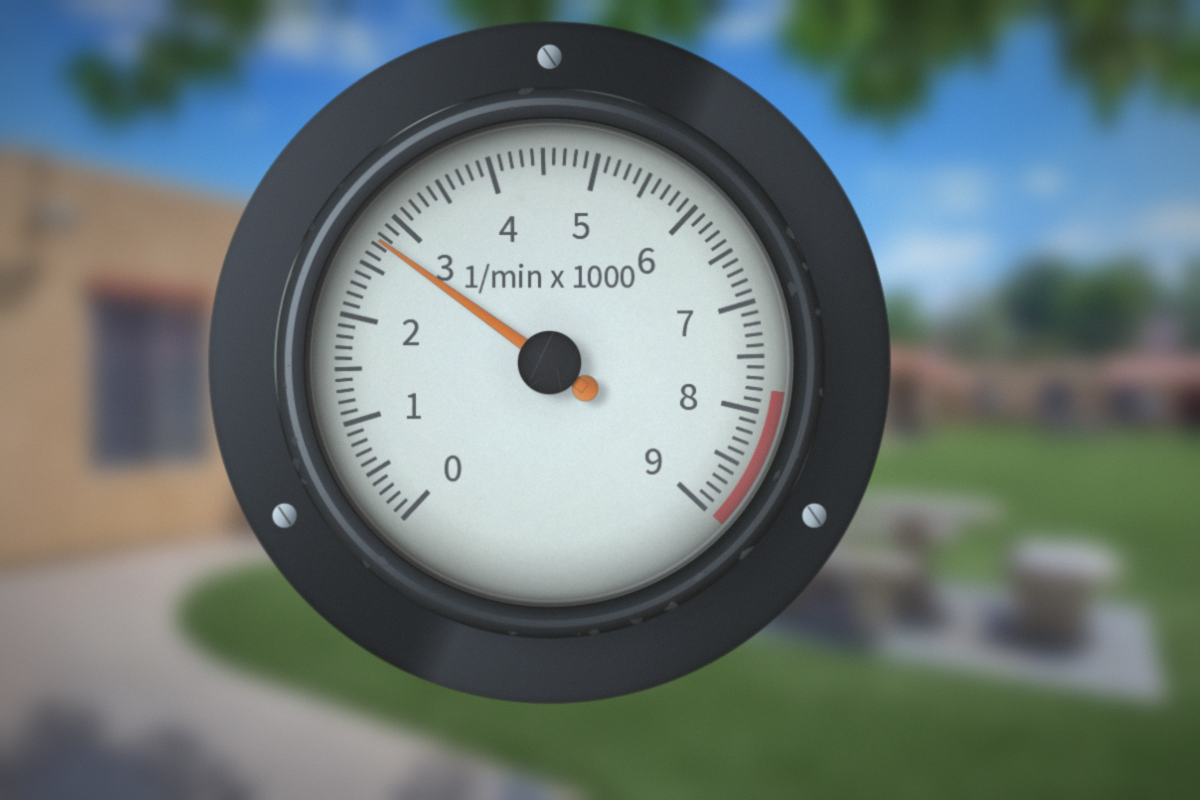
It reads value=2750 unit=rpm
